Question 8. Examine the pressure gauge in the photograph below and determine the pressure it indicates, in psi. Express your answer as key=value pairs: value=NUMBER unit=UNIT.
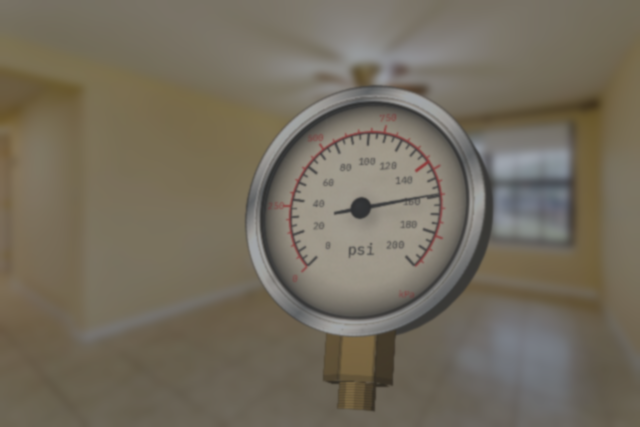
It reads value=160 unit=psi
